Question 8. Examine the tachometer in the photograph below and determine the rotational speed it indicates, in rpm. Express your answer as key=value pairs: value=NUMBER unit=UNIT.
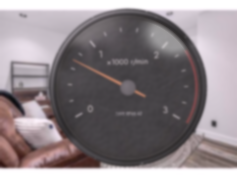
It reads value=700 unit=rpm
